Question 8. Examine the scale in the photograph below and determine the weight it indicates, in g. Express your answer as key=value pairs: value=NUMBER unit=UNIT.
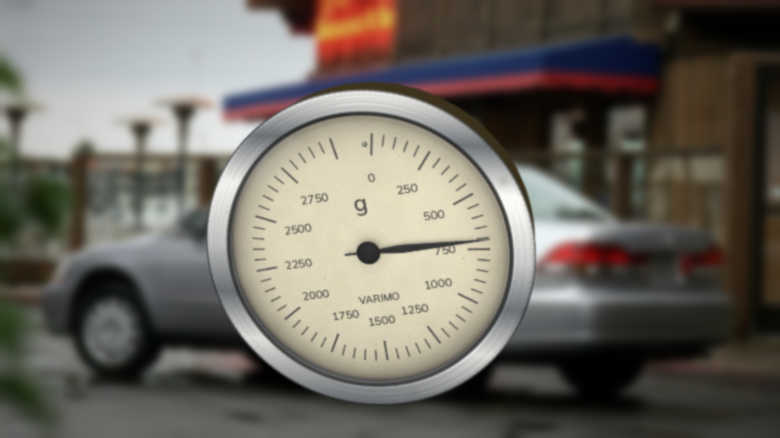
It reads value=700 unit=g
